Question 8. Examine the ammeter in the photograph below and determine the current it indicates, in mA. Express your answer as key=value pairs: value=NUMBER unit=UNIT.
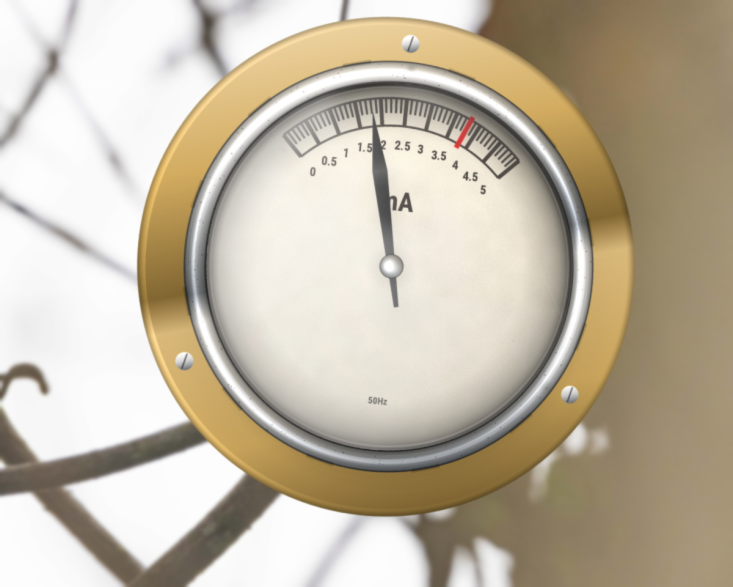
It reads value=1.8 unit=mA
